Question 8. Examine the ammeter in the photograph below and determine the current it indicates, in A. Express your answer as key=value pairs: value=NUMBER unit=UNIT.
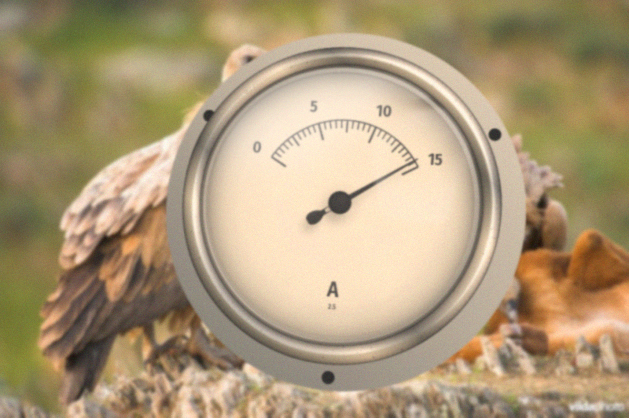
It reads value=14.5 unit=A
